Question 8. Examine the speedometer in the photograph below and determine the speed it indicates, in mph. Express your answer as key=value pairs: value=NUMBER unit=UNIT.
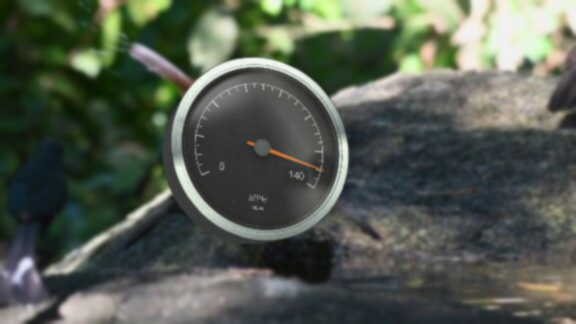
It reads value=130 unit=mph
